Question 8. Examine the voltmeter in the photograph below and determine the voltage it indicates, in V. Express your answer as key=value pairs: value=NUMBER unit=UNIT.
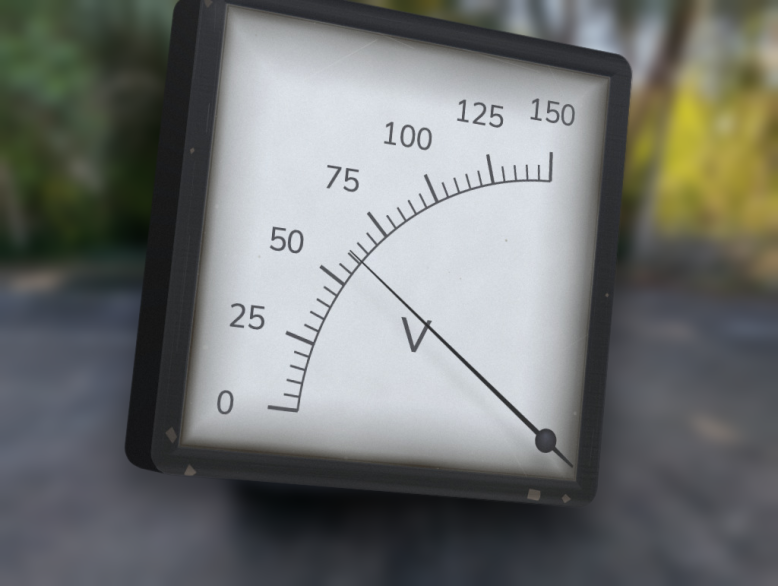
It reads value=60 unit=V
